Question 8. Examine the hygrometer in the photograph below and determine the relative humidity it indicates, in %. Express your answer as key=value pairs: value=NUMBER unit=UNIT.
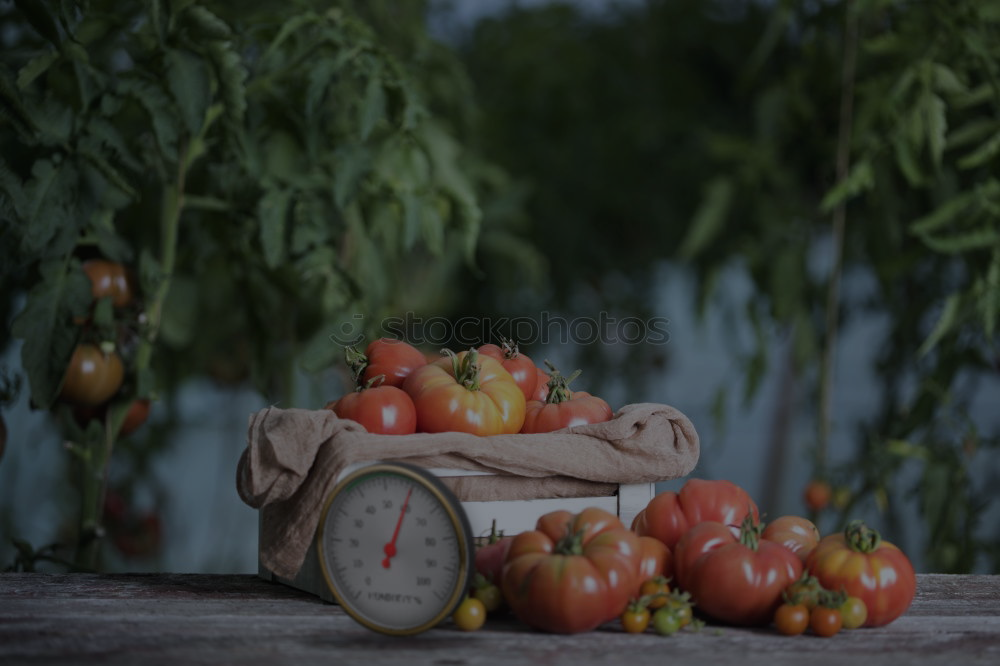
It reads value=60 unit=%
